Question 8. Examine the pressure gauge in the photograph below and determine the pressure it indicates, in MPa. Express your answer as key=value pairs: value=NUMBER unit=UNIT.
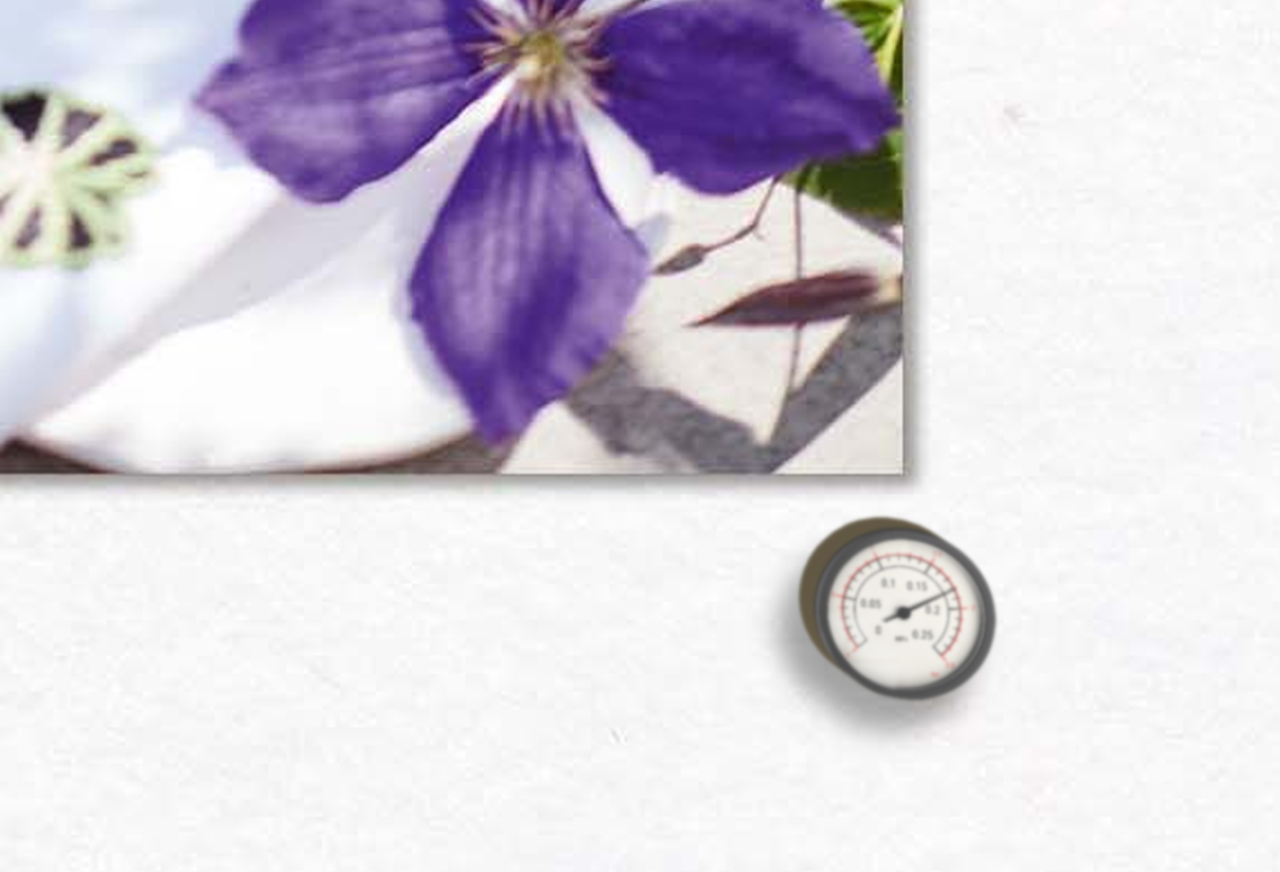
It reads value=0.18 unit=MPa
